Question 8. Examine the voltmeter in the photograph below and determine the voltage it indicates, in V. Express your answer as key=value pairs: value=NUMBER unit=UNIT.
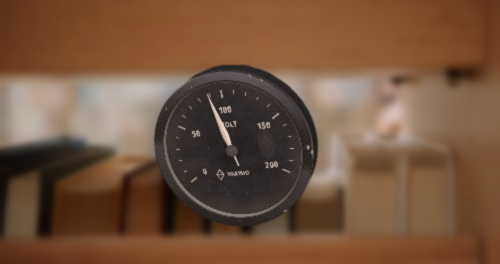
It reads value=90 unit=V
